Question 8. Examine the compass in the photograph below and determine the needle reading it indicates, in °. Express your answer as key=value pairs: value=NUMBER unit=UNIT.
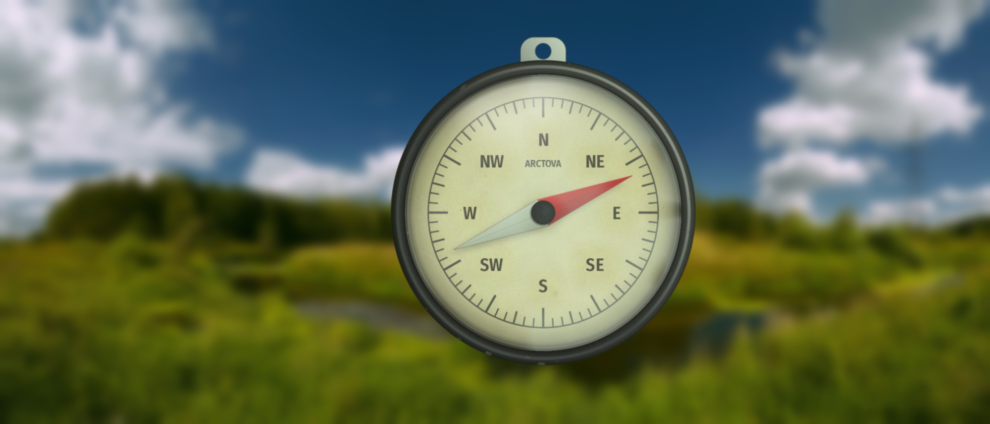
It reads value=67.5 unit=°
